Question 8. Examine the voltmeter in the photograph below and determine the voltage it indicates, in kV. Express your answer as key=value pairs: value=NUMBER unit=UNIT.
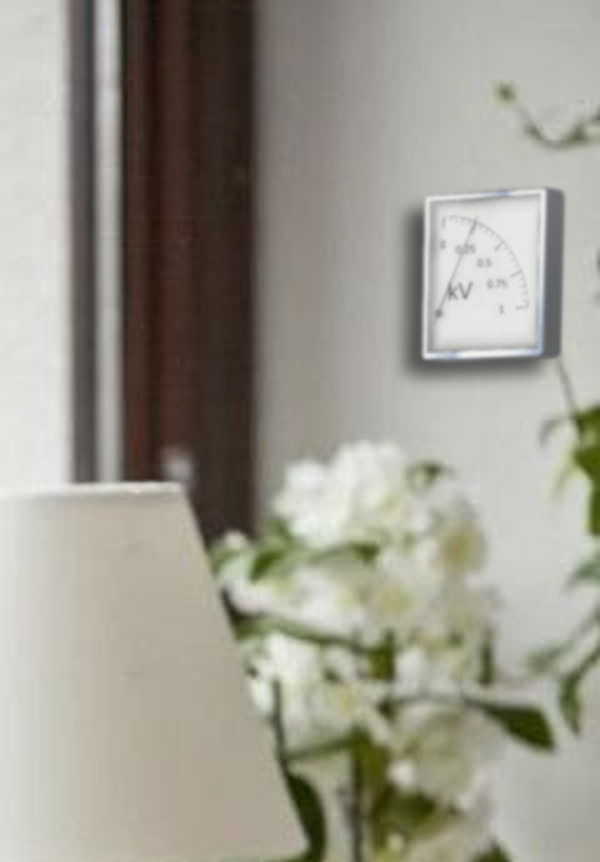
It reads value=0.25 unit=kV
